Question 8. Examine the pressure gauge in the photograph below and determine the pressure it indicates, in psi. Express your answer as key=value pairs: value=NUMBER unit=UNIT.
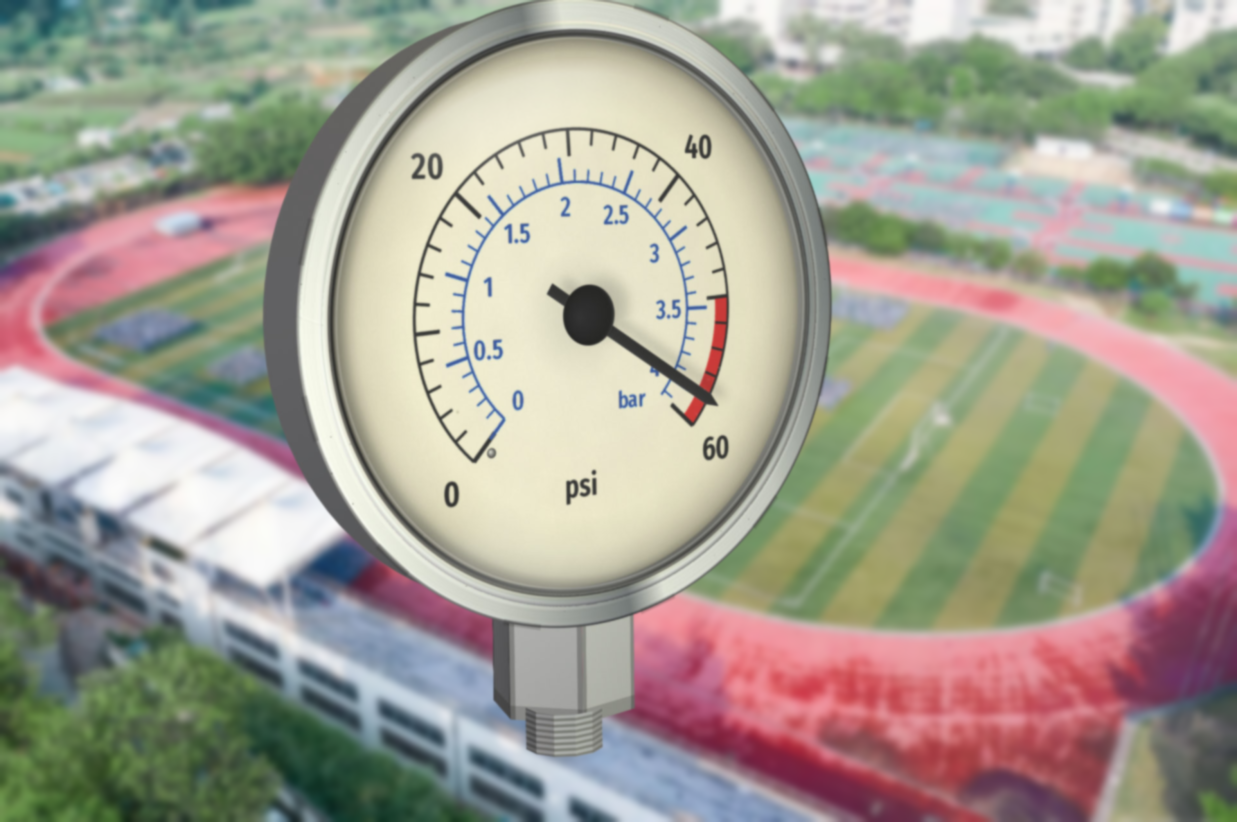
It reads value=58 unit=psi
